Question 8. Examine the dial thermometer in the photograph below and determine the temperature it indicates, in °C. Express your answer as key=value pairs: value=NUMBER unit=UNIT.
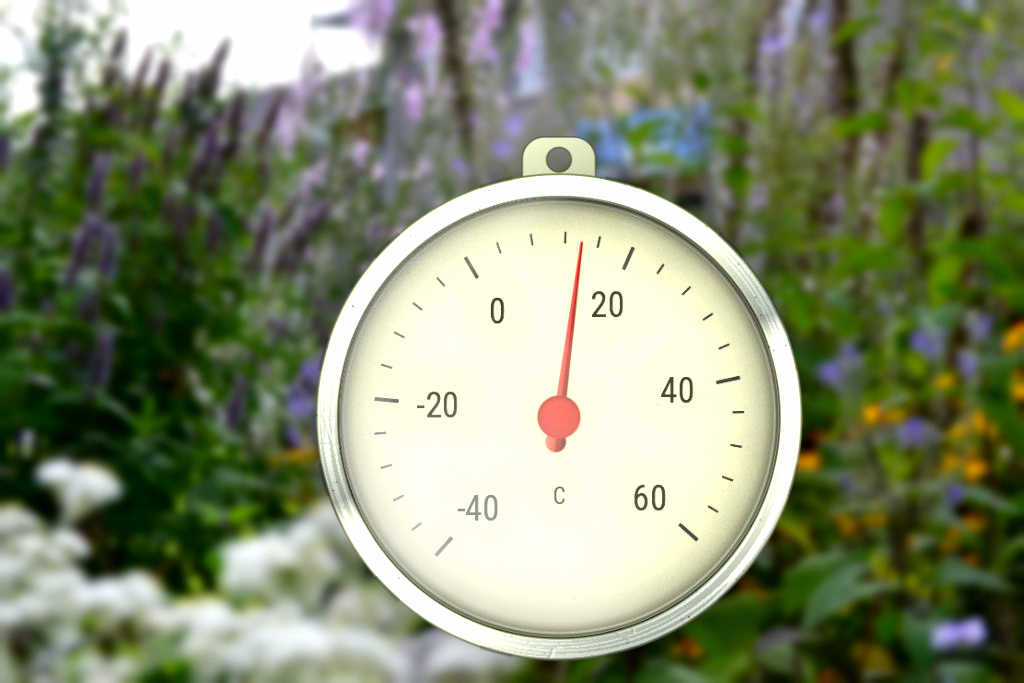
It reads value=14 unit=°C
